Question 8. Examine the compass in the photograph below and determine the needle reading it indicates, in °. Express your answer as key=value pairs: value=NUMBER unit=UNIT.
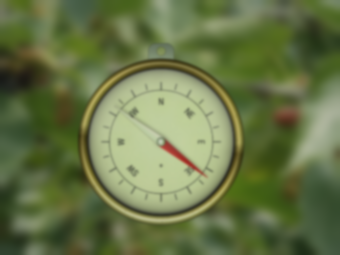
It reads value=127.5 unit=°
